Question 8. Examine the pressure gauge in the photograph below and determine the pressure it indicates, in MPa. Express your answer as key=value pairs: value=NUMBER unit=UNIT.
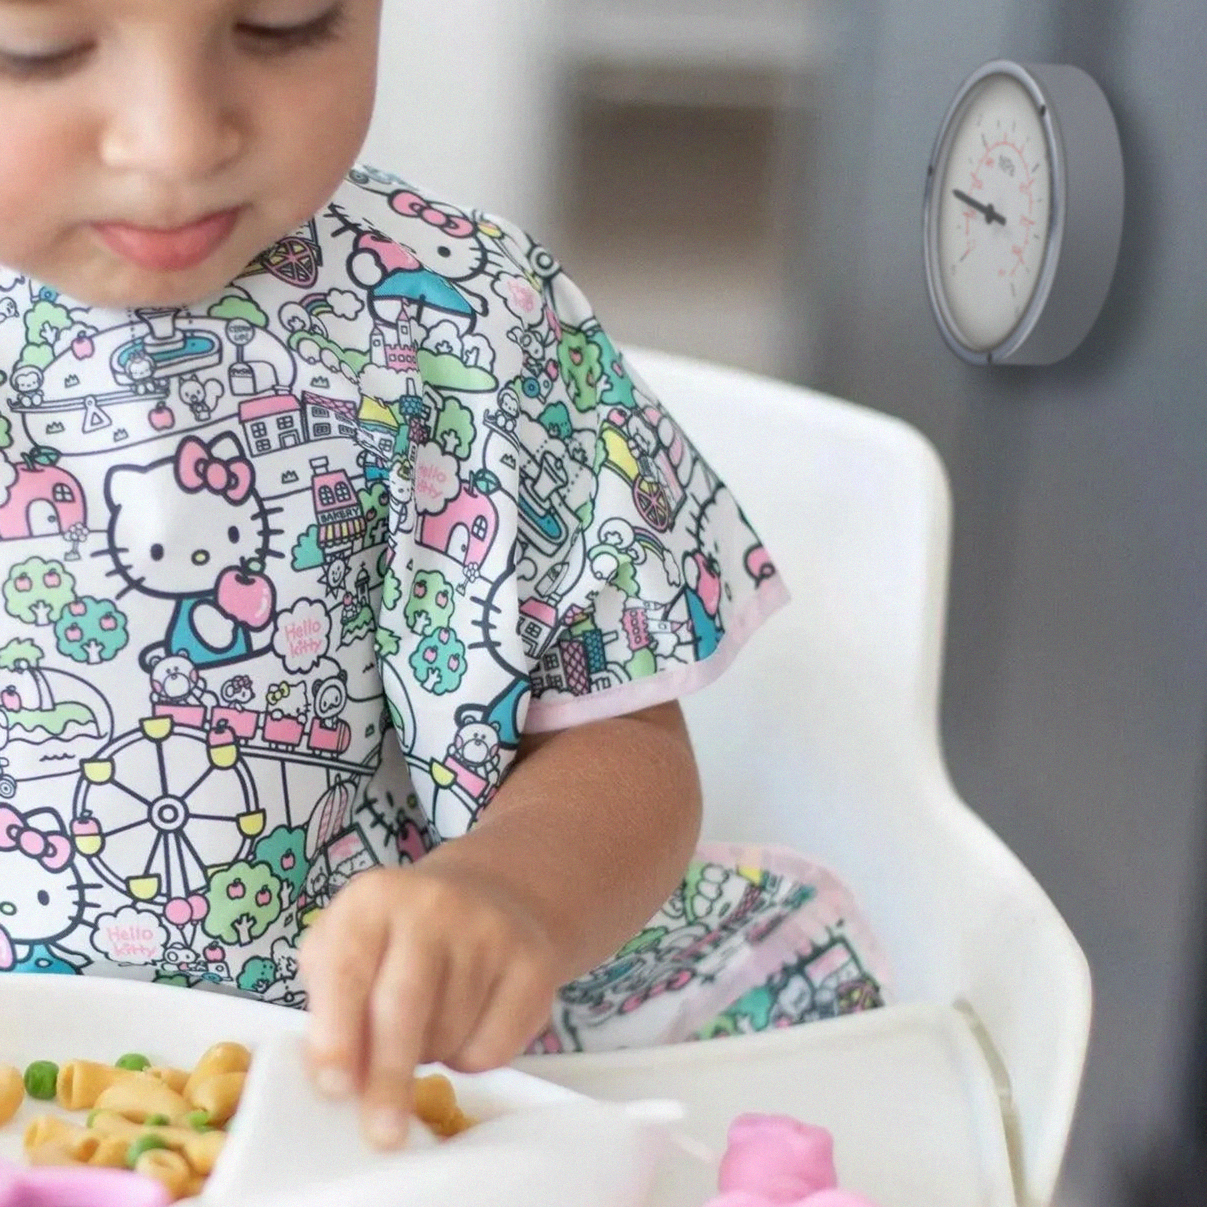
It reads value=1 unit=MPa
